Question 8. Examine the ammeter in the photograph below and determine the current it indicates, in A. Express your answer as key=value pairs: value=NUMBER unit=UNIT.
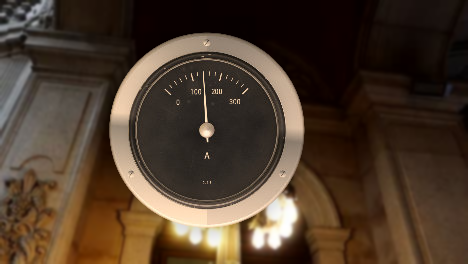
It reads value=140 unit=A
